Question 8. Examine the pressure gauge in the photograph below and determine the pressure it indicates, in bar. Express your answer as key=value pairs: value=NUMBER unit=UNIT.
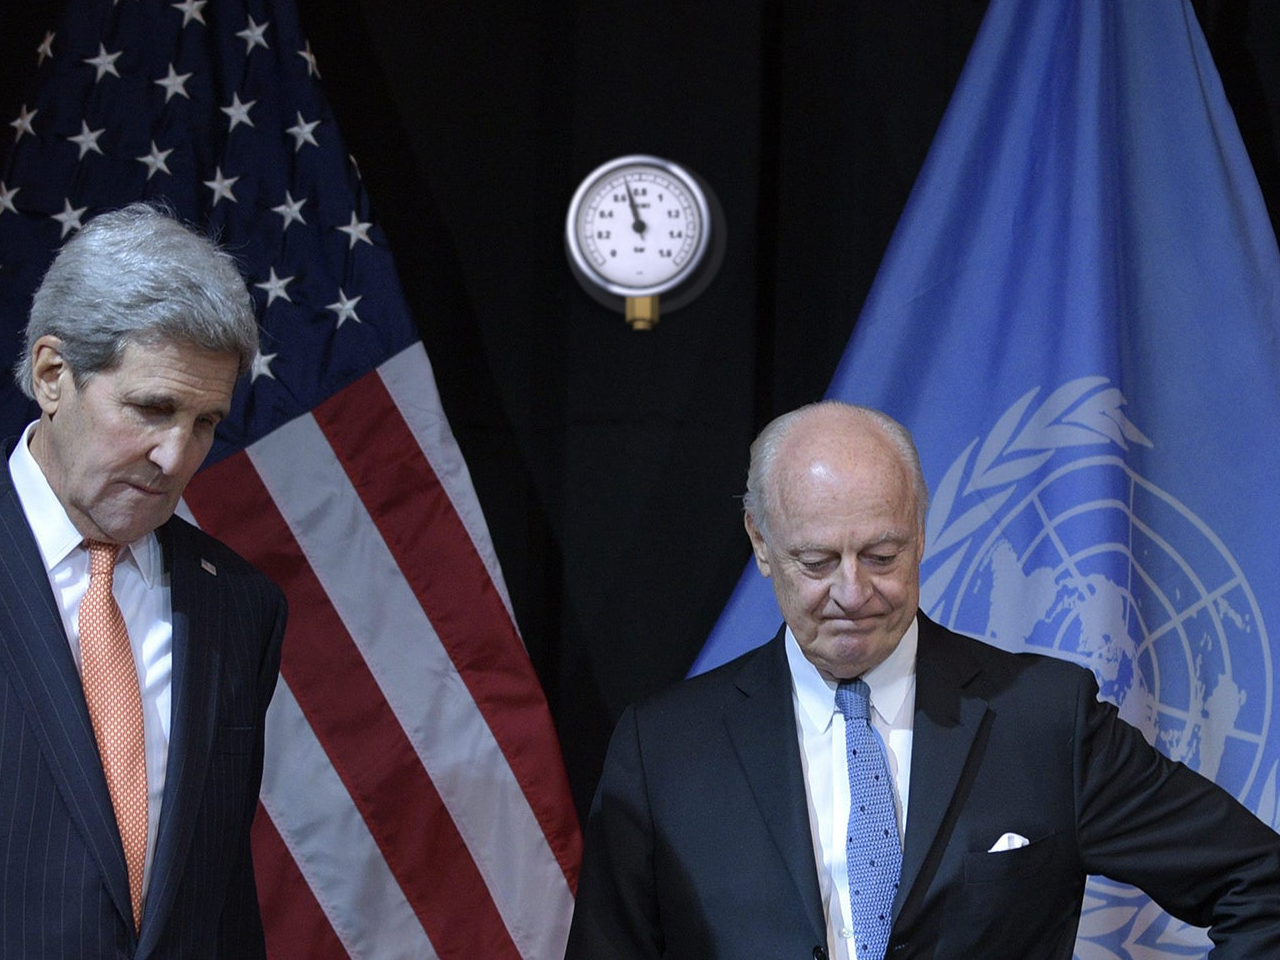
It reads value=0.7 unit=bar
